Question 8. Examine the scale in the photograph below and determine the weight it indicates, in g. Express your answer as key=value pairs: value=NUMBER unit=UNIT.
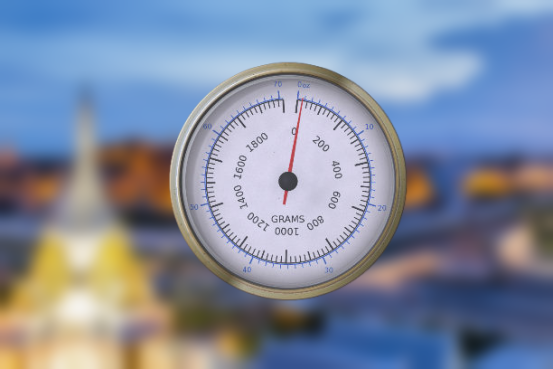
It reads value=20 unit=g
